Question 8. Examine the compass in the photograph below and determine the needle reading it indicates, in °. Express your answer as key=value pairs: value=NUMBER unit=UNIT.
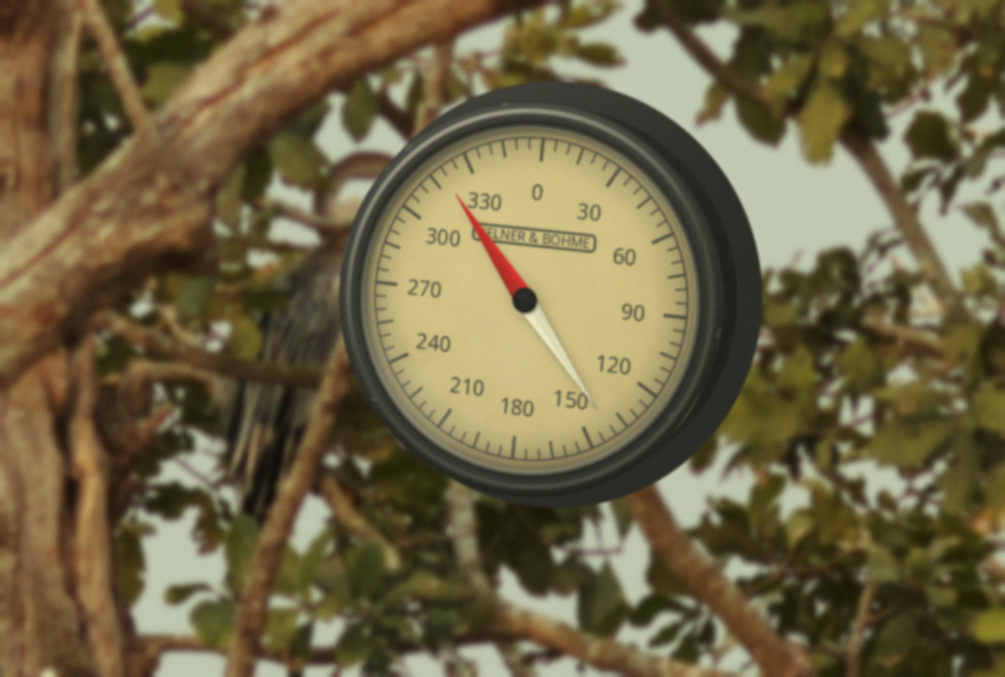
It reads value=320 unit=°
